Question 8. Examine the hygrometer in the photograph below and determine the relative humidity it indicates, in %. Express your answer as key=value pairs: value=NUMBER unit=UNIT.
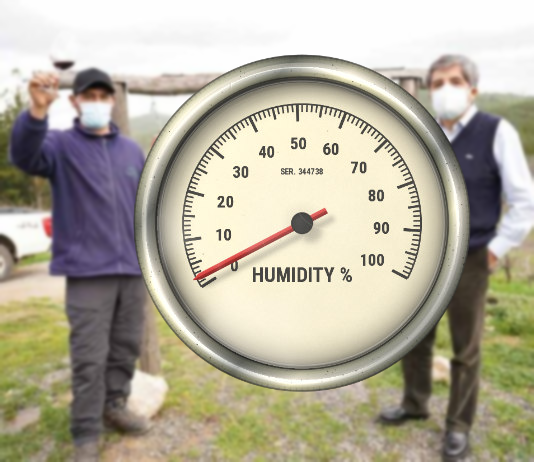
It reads value=2 unit=%
